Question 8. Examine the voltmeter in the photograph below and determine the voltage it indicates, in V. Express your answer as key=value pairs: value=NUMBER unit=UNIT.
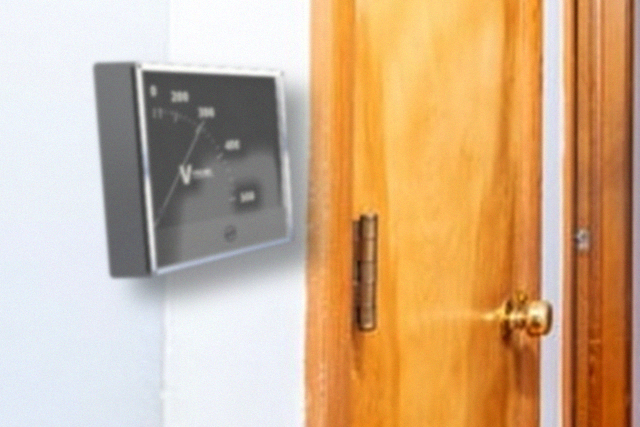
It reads value=300 unit=V
